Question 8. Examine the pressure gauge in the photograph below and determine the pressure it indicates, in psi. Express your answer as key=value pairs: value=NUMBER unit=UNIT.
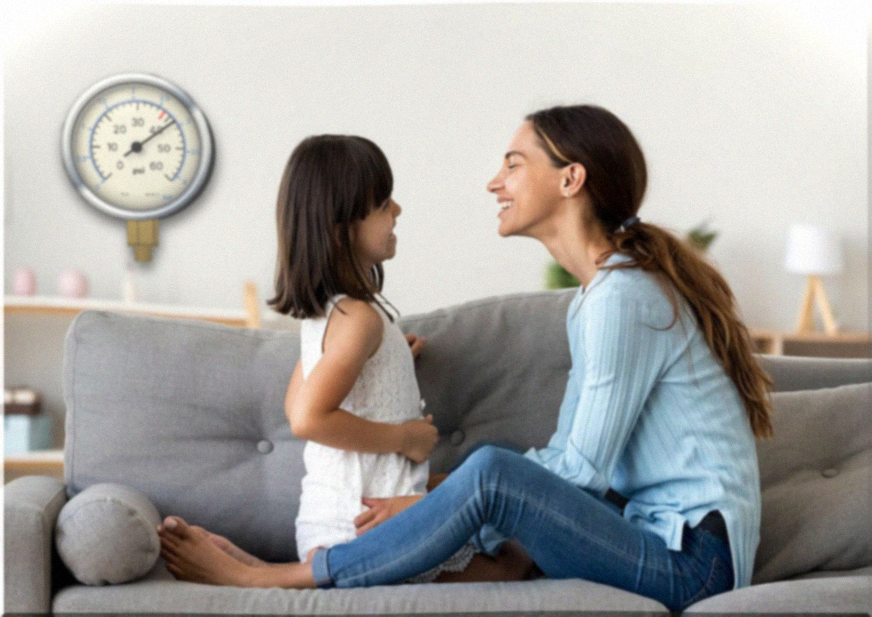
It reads value=42 unit=psi
